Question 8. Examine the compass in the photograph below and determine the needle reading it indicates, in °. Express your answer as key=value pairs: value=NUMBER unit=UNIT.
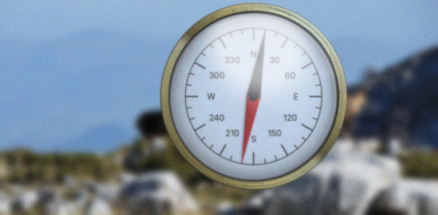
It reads value=190 unit=°
